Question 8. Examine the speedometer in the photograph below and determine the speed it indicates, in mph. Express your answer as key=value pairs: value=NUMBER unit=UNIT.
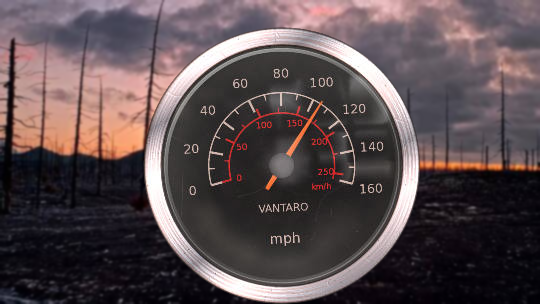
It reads value=105 unit=mph
